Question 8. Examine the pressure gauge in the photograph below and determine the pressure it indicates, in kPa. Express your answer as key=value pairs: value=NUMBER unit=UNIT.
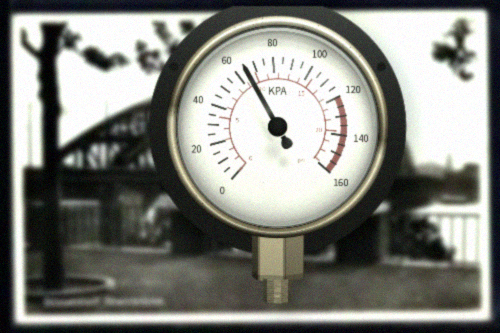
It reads value=65 unit=kPa
